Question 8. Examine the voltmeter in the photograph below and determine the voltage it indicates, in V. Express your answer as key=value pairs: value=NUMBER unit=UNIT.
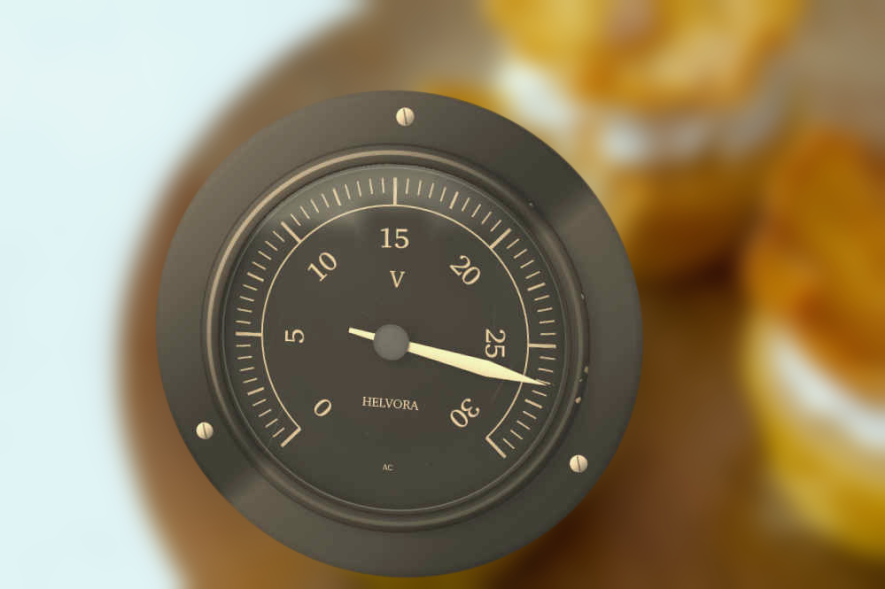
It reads value=26.5 unit=V
